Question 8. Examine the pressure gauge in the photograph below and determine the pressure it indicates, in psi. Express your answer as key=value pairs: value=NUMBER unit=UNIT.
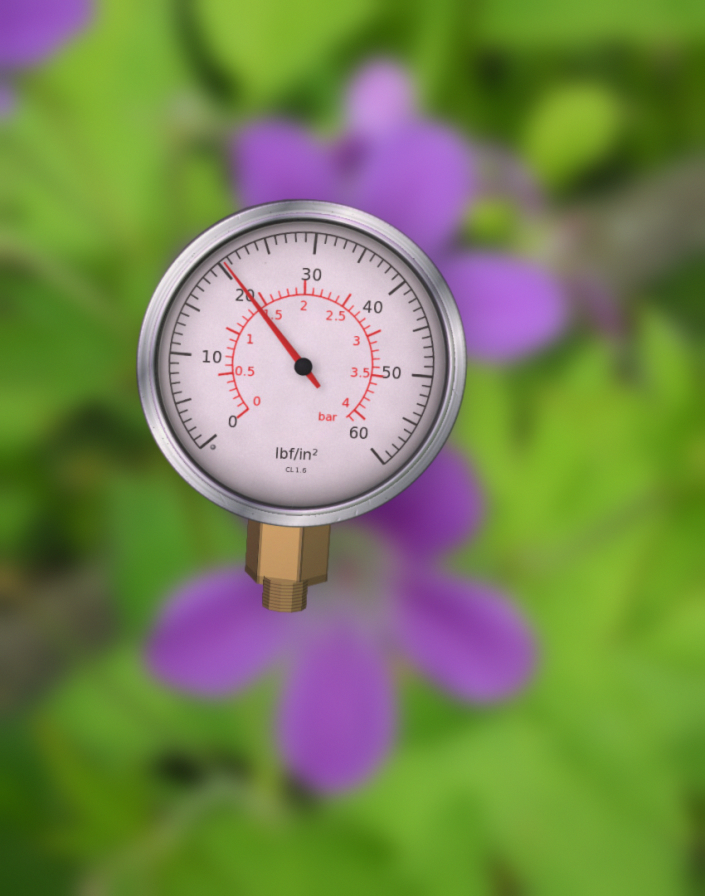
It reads value=20.5 unit=psi
